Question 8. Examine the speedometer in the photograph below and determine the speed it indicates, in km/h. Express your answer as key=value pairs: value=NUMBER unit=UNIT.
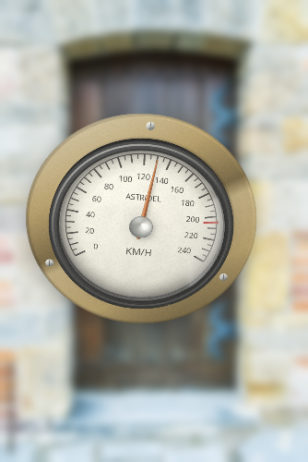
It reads value=130 unit=km/h
